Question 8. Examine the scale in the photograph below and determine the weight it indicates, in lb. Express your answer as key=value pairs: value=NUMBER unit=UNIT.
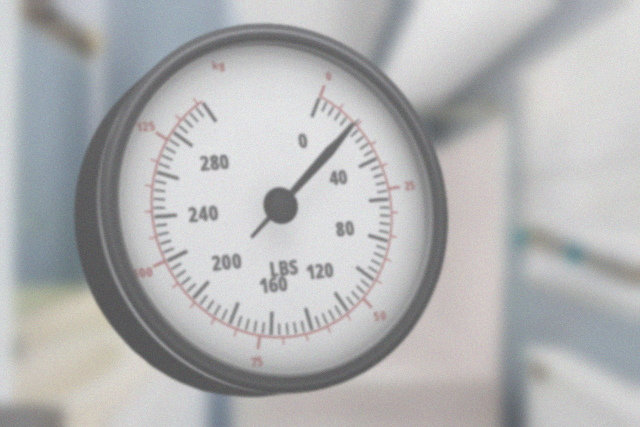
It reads value=20 unit=lb
